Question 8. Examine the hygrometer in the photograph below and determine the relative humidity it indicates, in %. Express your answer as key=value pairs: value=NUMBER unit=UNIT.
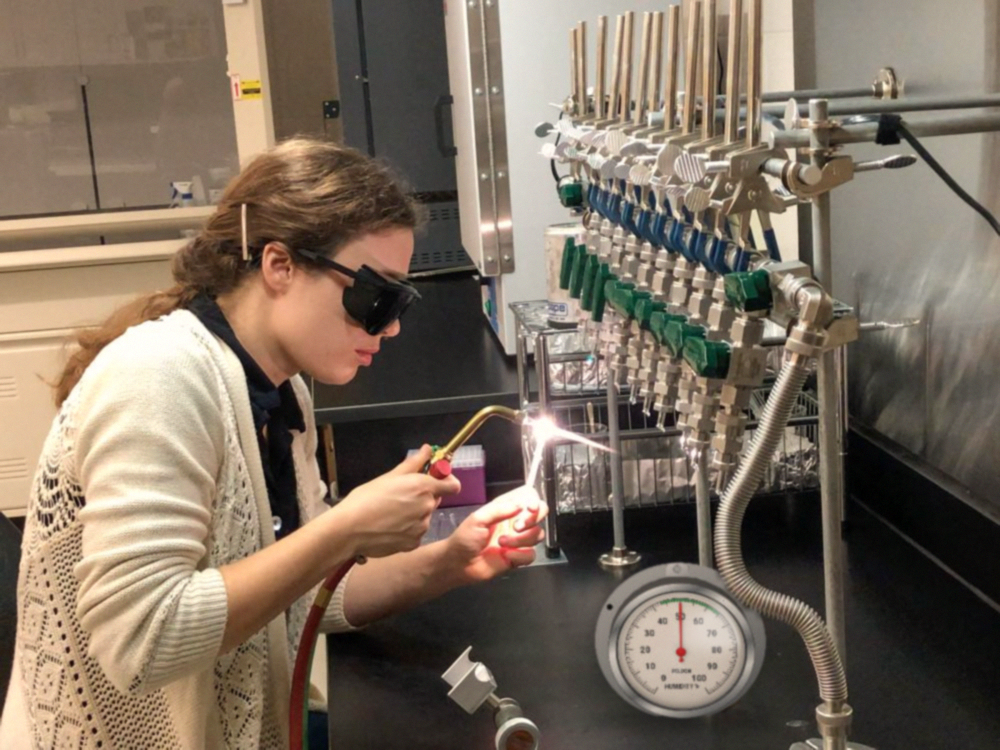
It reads value=50 unit=%
